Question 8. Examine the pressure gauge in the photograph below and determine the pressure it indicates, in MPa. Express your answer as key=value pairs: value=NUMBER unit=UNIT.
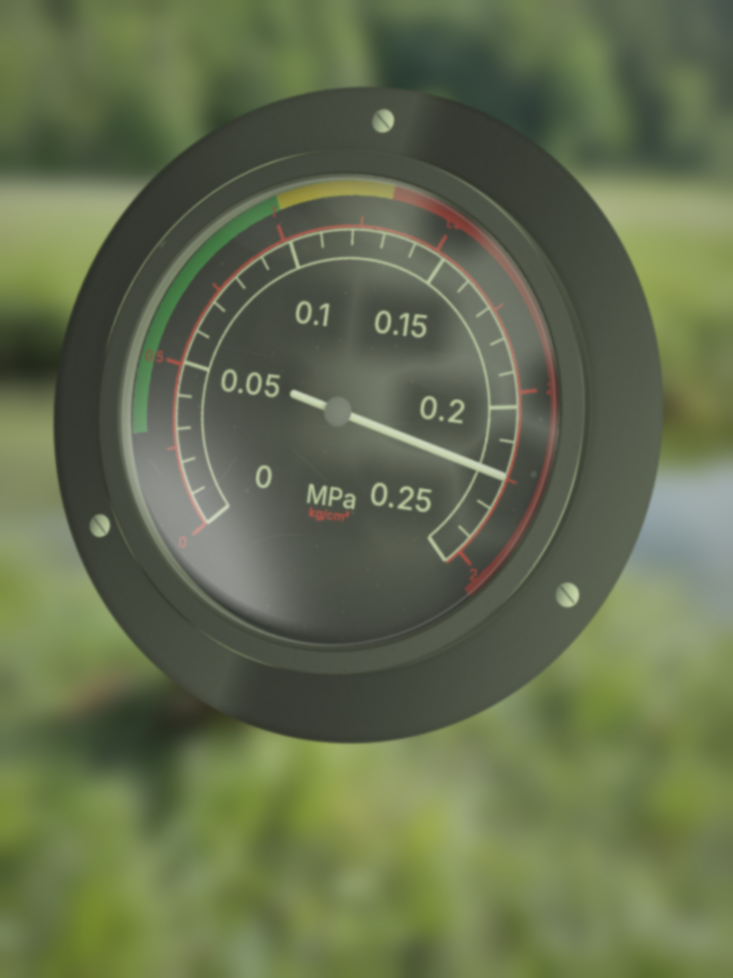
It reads value=0.22 unit=MPa
